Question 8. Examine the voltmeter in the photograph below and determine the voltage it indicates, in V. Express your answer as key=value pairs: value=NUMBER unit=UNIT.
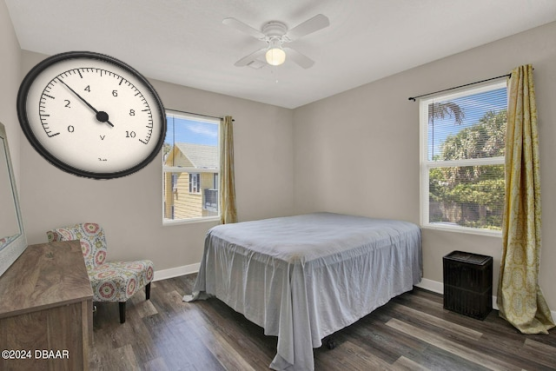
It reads value=3 unit=V
